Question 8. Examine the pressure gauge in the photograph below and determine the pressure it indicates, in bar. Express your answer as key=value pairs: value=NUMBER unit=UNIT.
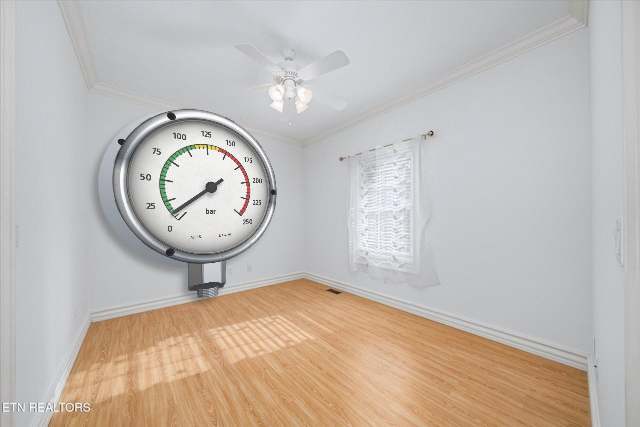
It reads value=10 unit=bar
